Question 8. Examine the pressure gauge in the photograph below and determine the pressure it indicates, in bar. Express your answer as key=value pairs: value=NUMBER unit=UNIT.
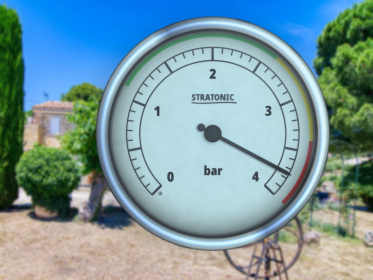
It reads value=3.75 unit=bar
